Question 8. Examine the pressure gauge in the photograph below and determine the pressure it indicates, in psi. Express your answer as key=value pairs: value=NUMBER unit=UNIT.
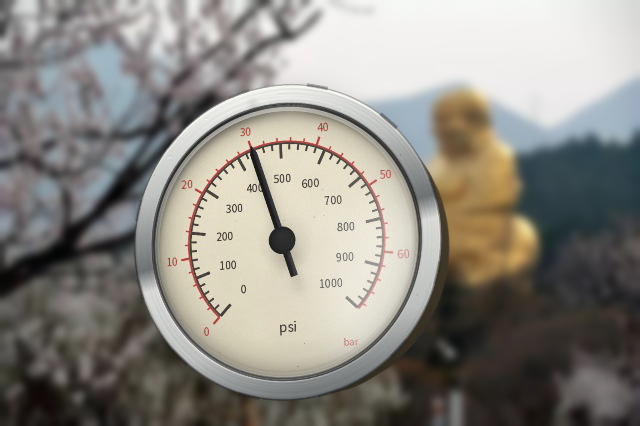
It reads value=440 unit=psi
